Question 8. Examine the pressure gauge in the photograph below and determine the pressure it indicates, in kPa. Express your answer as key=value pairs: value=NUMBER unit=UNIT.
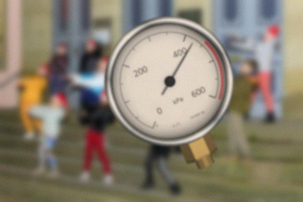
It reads value=425 unit=kPa
